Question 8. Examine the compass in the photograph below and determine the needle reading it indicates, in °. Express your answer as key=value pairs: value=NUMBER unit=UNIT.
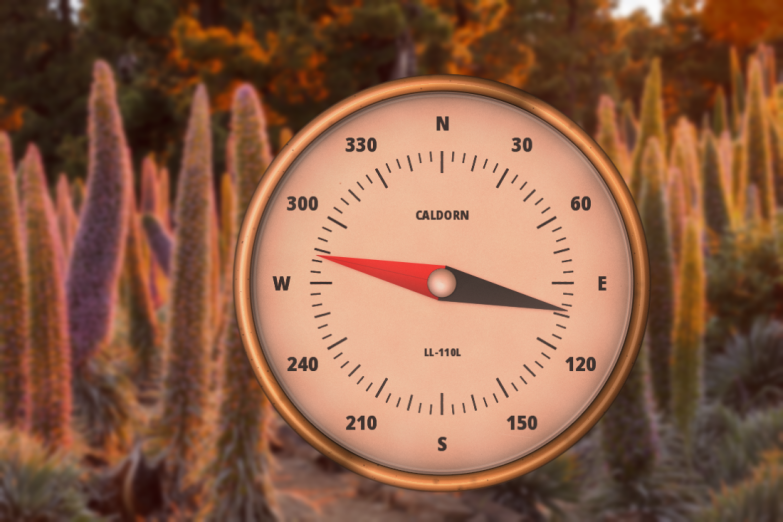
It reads value=282.5 unit=°
